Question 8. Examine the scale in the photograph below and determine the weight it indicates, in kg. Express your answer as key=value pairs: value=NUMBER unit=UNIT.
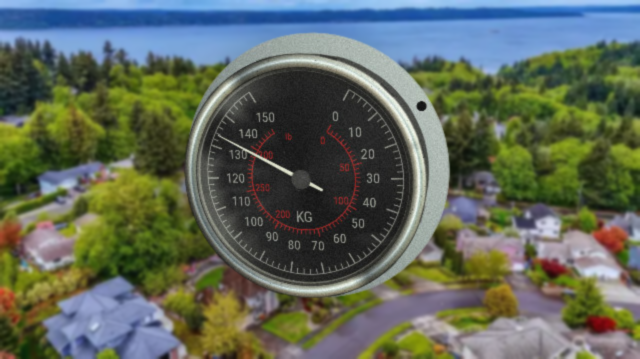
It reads value=134 unit=kg
